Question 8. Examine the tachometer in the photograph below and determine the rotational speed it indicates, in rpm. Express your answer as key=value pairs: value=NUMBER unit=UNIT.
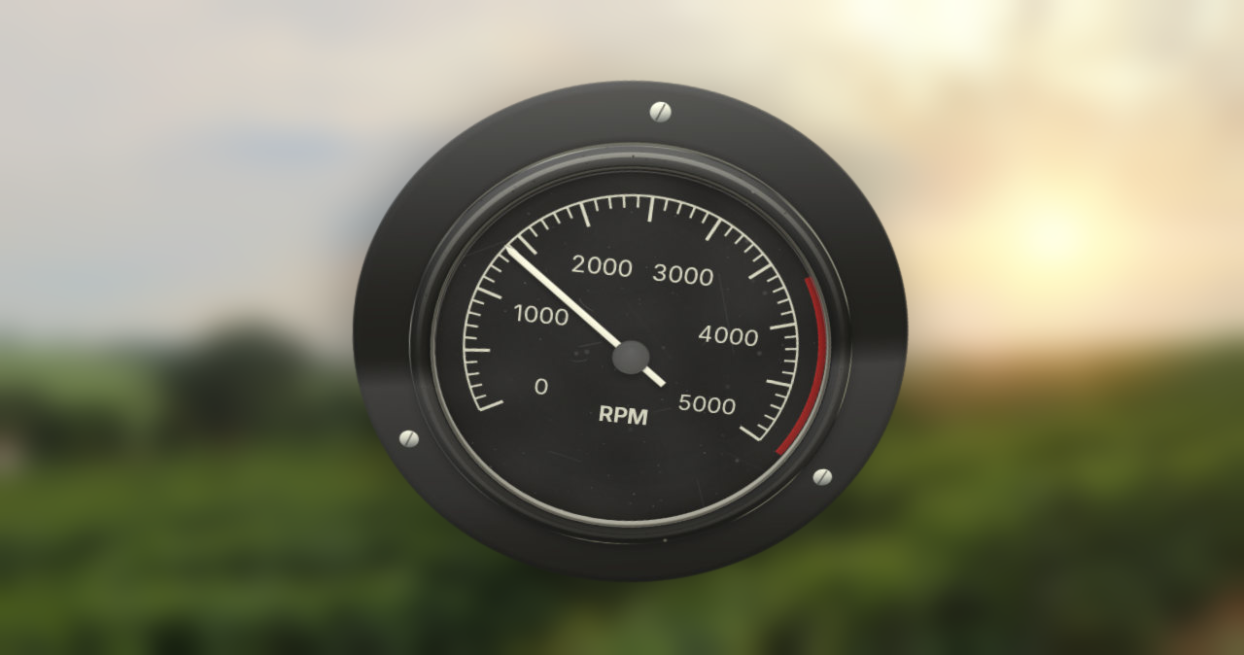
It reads value=1400 unit=rpm
